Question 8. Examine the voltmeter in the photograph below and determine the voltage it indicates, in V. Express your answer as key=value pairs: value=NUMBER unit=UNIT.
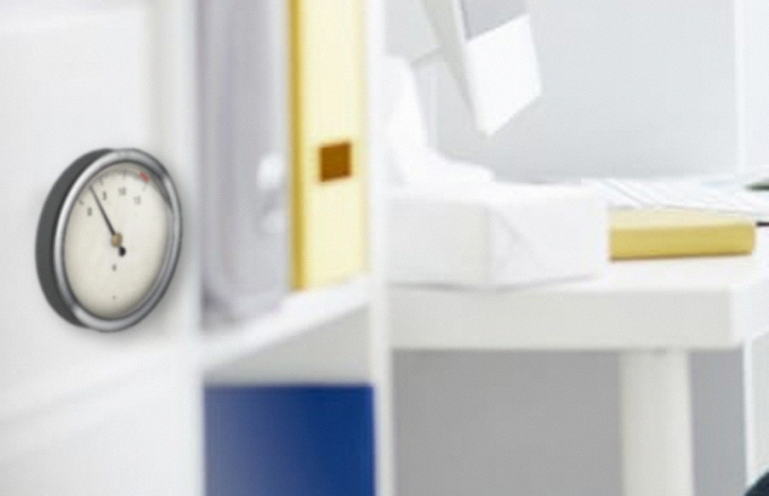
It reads value=2.5 unit=V
